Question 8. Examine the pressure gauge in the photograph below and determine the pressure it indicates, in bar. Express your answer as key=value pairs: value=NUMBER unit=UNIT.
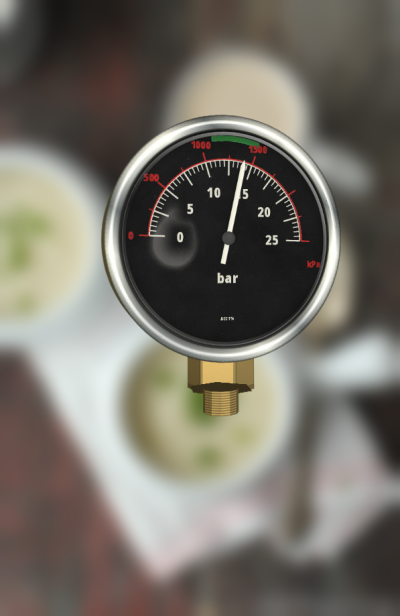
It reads value=14 unit=bar
